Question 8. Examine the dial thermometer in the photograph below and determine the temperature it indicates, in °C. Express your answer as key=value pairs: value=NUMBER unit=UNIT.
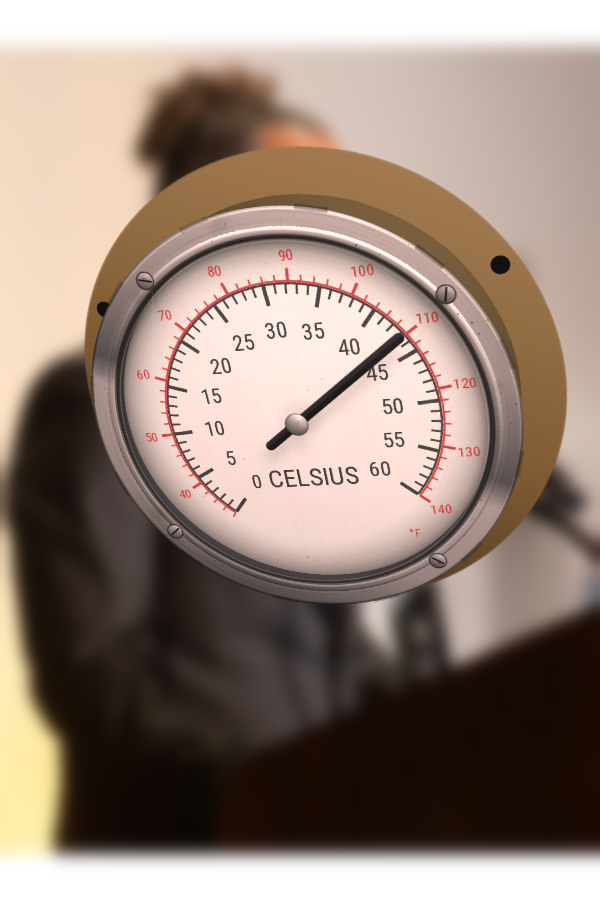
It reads value=43 unit=°C
